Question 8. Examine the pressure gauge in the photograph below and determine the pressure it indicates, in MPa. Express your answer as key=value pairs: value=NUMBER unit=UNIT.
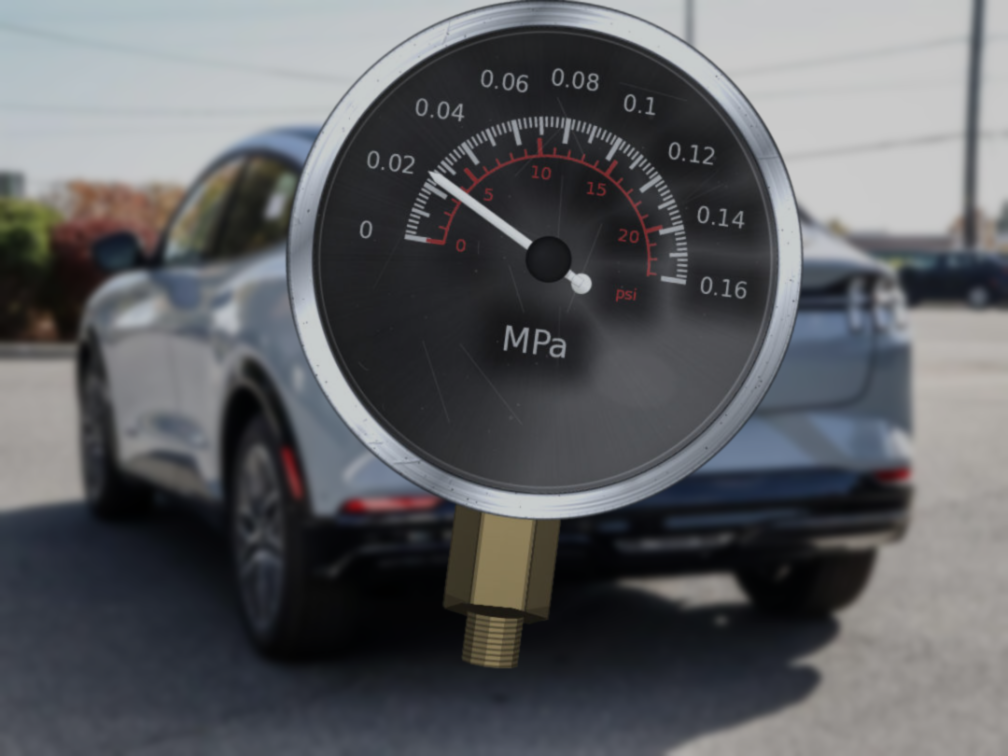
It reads value=0.024 unit=MPa
